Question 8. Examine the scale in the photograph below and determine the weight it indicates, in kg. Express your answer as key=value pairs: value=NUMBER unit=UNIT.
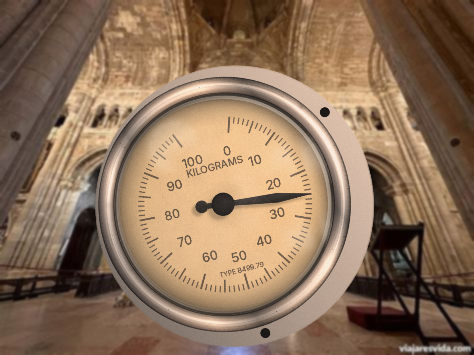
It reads value=25 unit=kg
